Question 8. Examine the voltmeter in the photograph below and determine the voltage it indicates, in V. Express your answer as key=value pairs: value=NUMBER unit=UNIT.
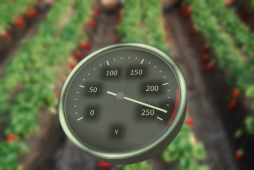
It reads value=240 unit=V
